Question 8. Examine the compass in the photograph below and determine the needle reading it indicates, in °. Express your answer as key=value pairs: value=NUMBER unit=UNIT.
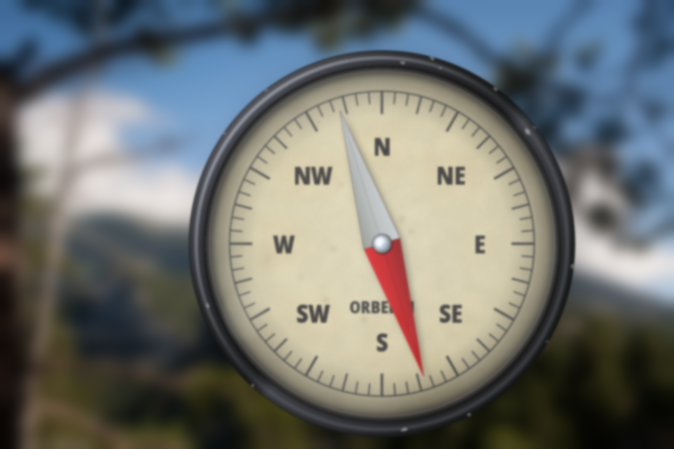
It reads value=162.5 unit=°
